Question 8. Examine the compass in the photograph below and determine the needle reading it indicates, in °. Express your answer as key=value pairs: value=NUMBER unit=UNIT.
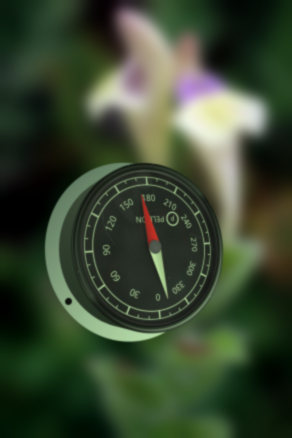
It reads value=170 unit=°
